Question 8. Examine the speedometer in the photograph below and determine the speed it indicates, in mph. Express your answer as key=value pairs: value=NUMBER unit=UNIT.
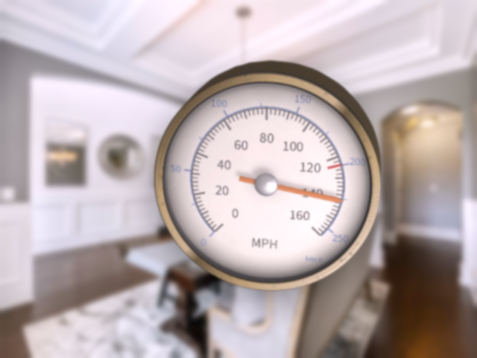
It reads value=140 unit=mph
